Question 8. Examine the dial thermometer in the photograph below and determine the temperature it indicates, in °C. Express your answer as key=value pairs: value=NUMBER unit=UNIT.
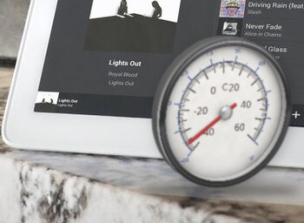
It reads value=-35 unit=°C
